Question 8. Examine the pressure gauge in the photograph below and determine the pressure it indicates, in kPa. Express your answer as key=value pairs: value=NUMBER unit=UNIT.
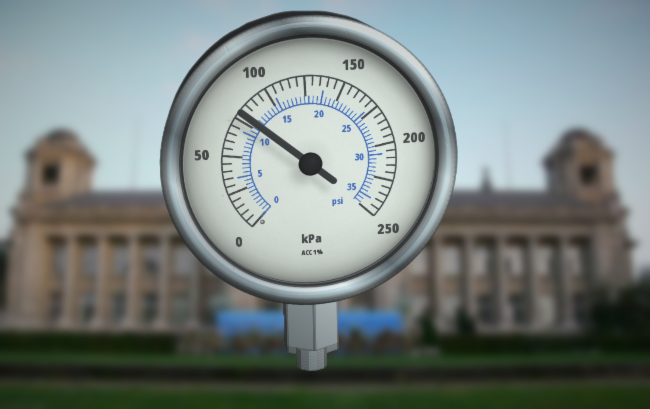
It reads value=80 unit=kPa
